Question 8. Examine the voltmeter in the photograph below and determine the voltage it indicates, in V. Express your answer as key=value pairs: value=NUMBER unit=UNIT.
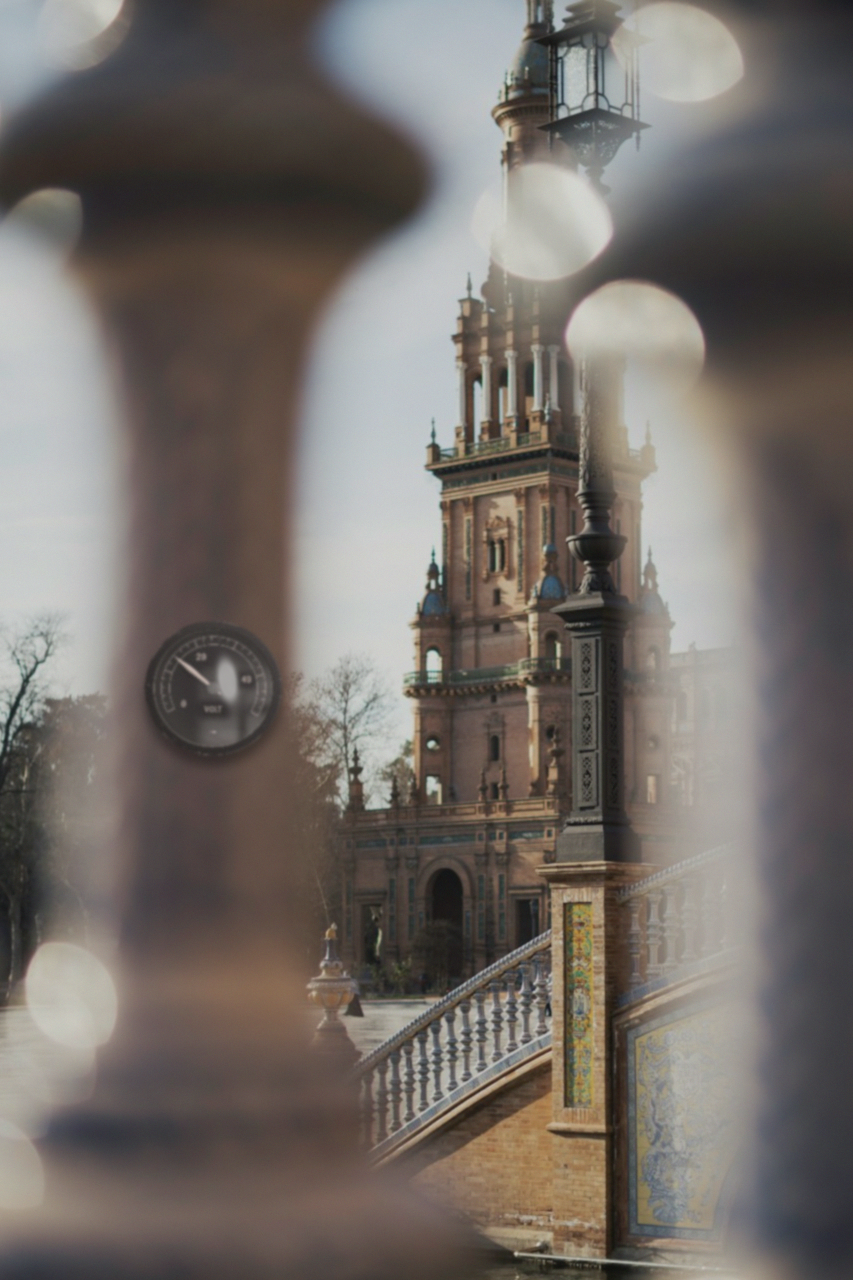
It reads value=14 unit=V
